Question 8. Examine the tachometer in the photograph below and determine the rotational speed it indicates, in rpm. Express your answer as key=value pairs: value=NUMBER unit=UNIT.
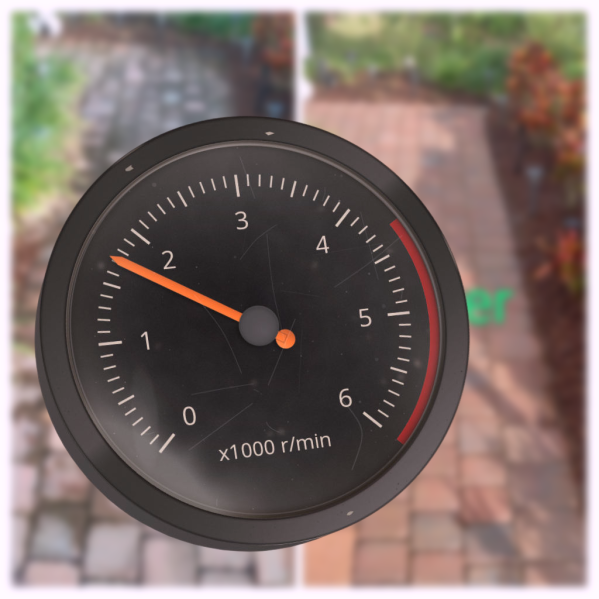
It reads value=1700 unit=rpm
